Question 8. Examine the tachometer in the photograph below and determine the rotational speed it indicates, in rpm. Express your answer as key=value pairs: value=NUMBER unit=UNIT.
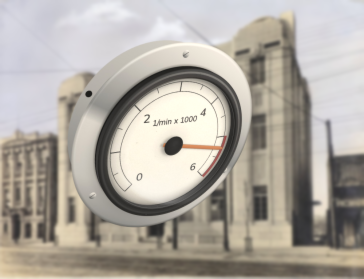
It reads value=5250 unit=rpm
